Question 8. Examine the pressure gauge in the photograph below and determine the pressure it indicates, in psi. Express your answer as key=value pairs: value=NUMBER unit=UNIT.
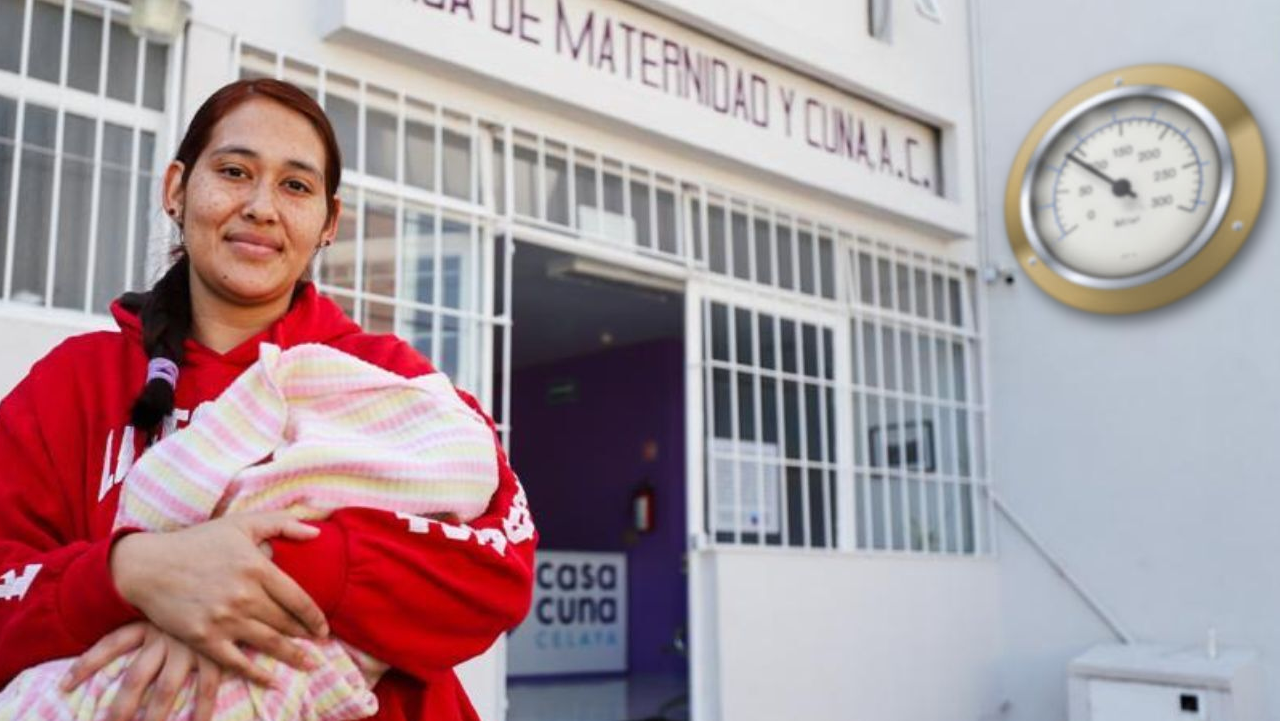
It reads value=90 unit=psi
